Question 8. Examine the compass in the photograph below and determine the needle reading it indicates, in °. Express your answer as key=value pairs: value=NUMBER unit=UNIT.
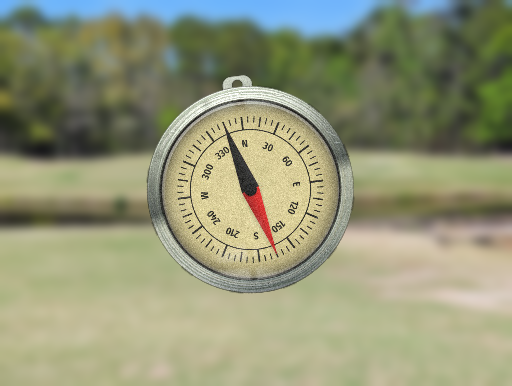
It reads value=165 unit=°
